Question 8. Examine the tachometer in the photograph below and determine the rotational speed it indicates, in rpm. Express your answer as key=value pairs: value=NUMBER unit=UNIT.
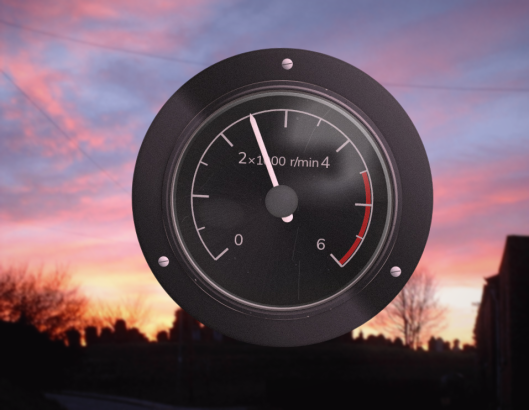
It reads value=2500 unit=rpm
